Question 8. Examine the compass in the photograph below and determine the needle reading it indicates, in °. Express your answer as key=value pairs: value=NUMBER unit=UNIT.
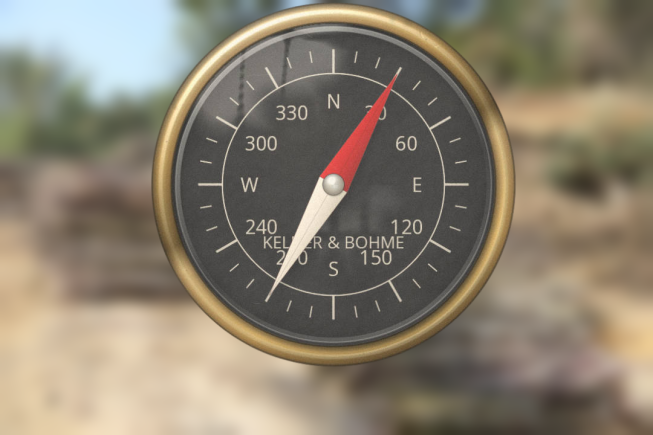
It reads value=30 unit=°
